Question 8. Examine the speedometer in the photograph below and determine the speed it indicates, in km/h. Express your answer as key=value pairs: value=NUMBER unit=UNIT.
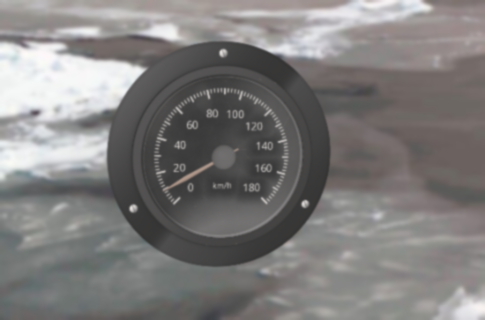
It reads value=10 unit=km/h
